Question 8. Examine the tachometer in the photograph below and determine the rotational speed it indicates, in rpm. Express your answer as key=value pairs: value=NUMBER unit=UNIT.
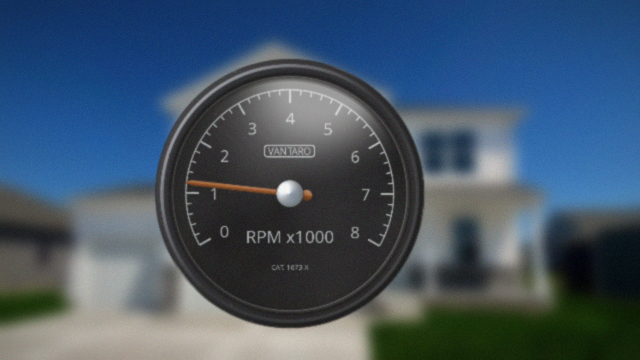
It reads value=1200 unit=rpm
